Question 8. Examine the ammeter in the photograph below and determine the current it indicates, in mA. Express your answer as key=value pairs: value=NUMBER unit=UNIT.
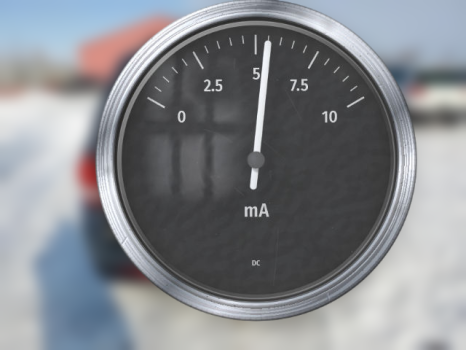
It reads value=5.5 unit=mA
